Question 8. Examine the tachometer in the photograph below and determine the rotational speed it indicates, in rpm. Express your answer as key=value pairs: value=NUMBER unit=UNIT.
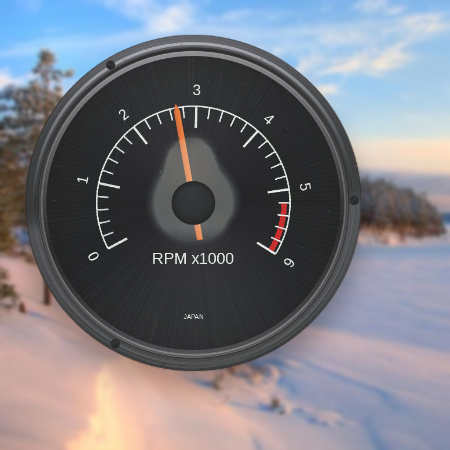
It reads value=2700 unit=rpm
